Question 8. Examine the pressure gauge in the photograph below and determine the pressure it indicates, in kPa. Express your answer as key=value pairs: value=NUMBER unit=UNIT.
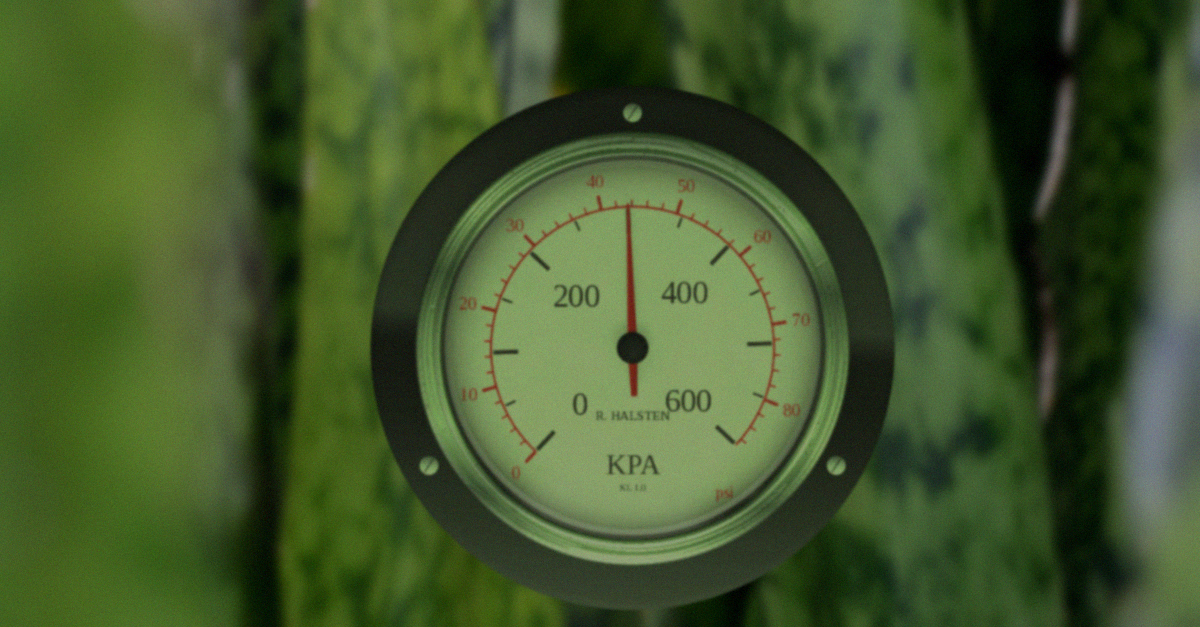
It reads value=300 unit=kPa
